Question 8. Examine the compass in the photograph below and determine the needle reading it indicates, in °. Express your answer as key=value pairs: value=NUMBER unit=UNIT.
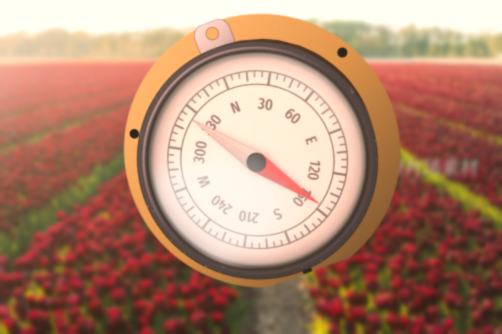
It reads value=145 unit=°
